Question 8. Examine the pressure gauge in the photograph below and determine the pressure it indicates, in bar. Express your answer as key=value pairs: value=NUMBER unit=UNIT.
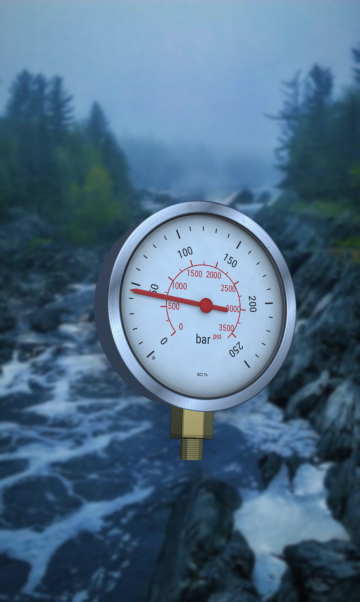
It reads value=45 unit=bar
